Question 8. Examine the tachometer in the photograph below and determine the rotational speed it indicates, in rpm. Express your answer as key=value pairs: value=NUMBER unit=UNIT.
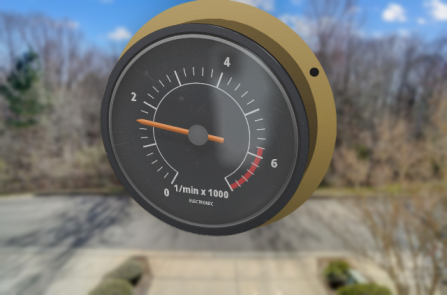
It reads value=1600 unit=rpm
